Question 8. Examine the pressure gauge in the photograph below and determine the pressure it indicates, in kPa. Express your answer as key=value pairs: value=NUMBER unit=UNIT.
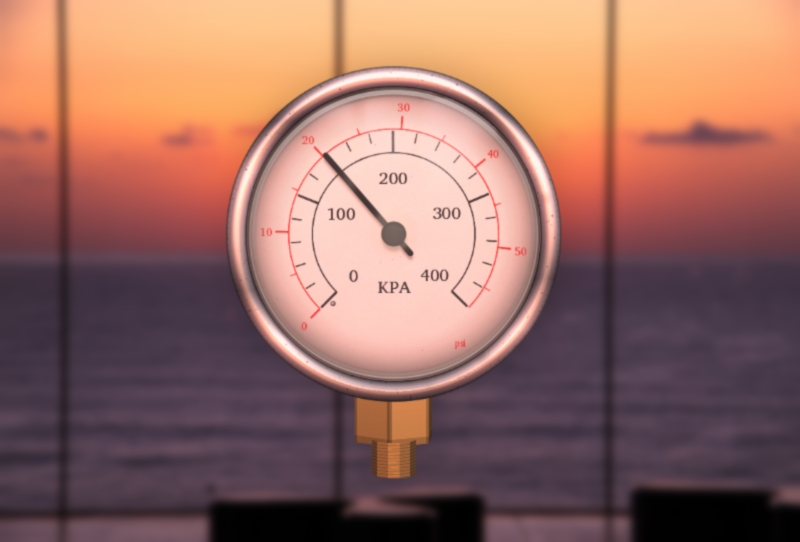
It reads value=140 unit=kPa
